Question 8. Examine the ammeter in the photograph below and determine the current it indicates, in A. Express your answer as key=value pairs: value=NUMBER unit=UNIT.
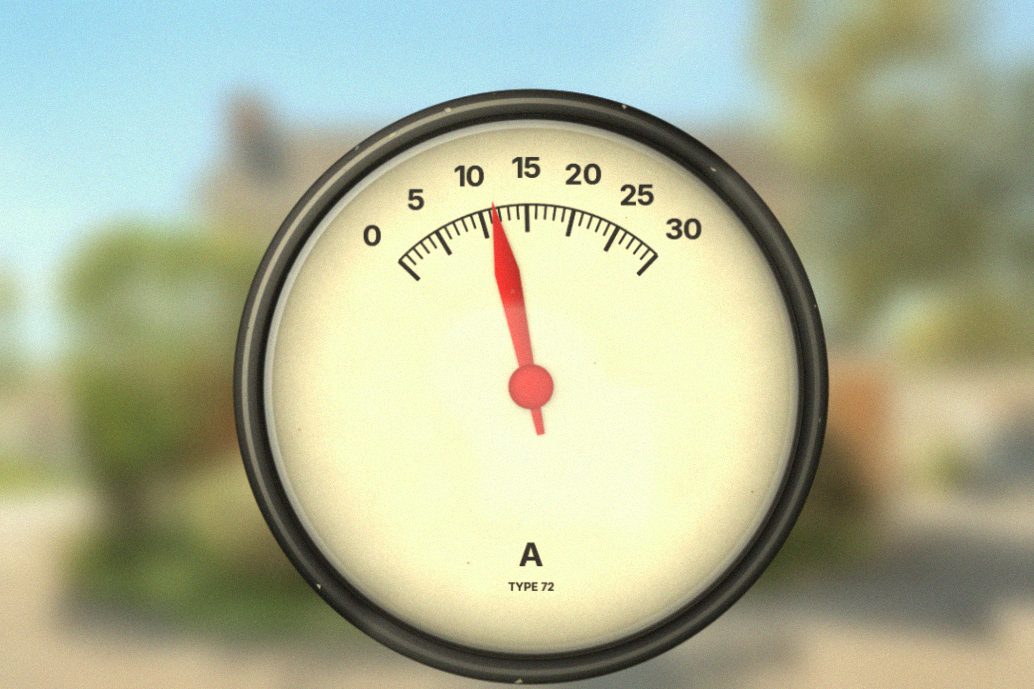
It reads value=11.5 unit=A
